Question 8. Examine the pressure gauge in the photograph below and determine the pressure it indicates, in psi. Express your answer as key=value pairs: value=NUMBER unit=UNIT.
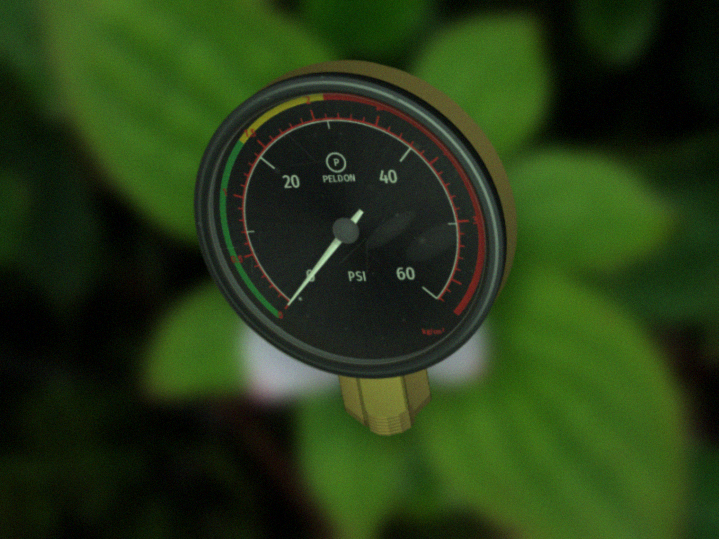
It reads value=0 unit=psi
